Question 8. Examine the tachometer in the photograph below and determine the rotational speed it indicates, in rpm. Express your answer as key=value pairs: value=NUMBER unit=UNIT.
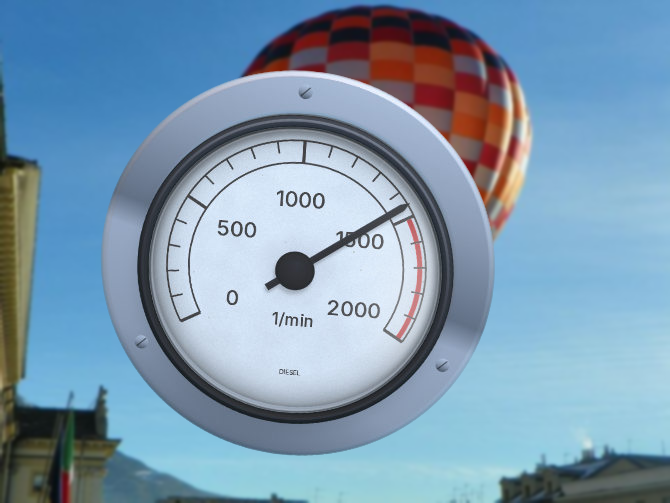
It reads value=1450 unit=rpm
